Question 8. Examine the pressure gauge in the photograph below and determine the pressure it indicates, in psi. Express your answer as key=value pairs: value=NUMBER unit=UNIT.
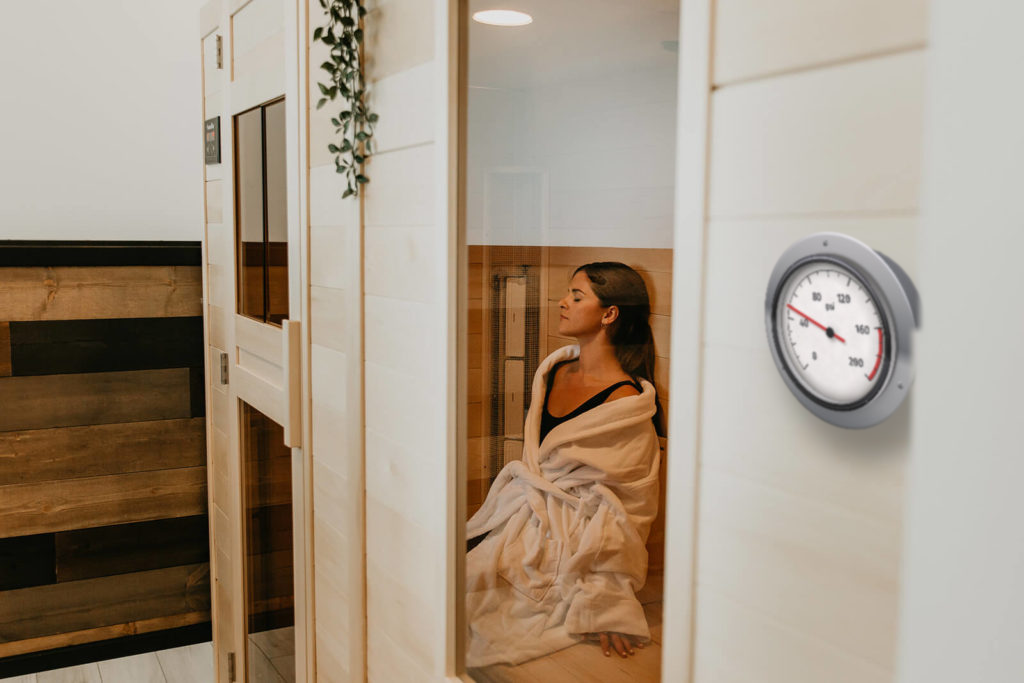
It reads value=50 unit=psi
